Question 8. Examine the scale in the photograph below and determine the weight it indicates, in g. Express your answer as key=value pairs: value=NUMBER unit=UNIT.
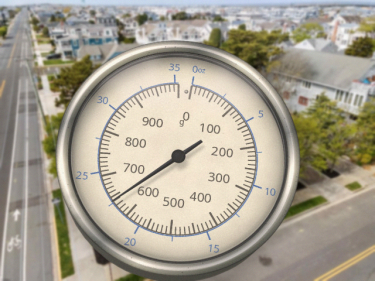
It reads value=640 unit=g
